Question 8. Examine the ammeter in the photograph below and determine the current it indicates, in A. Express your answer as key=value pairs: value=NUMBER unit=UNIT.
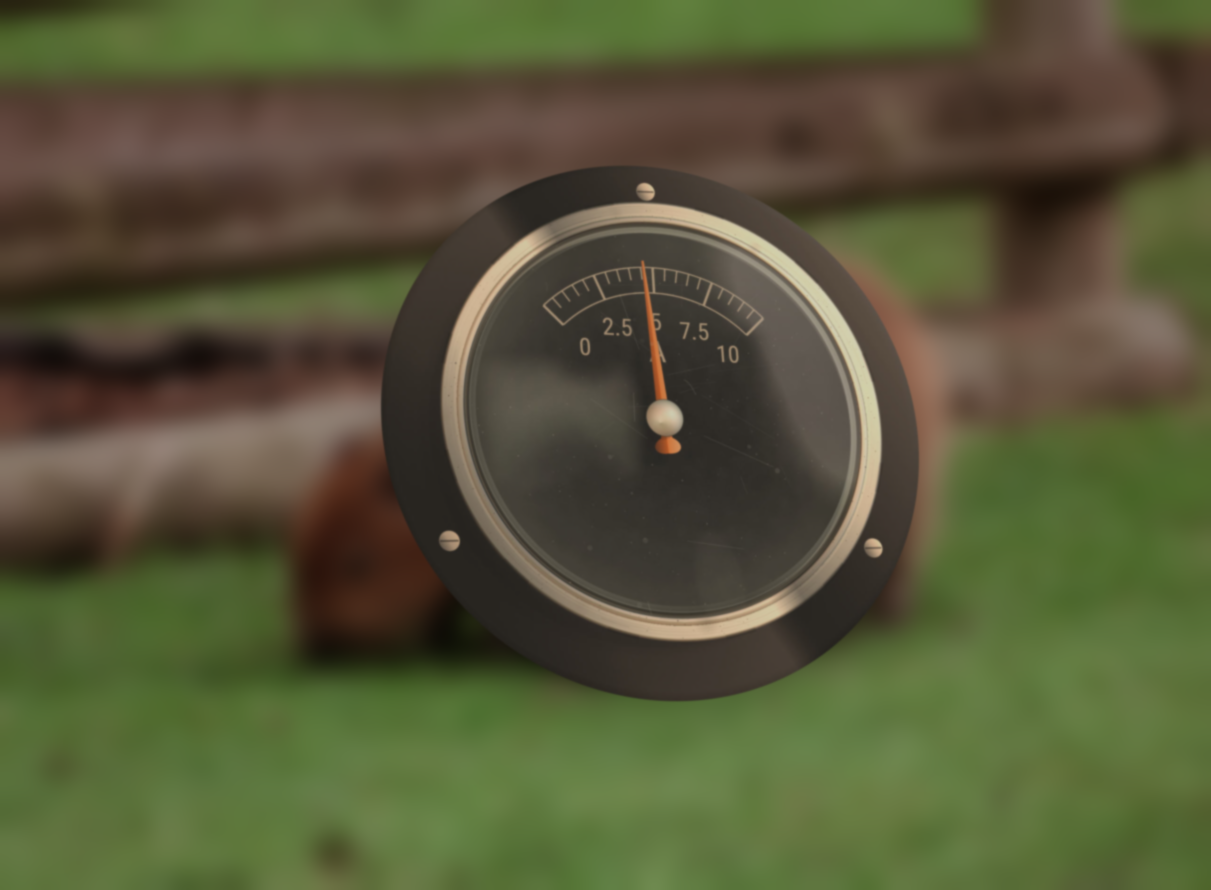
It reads value=4.5 unit=A
